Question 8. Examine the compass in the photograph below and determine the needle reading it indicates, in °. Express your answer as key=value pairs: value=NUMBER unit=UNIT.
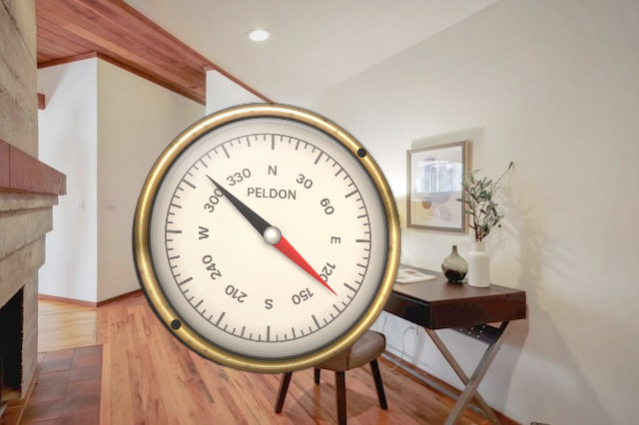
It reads value=130 unit=°
